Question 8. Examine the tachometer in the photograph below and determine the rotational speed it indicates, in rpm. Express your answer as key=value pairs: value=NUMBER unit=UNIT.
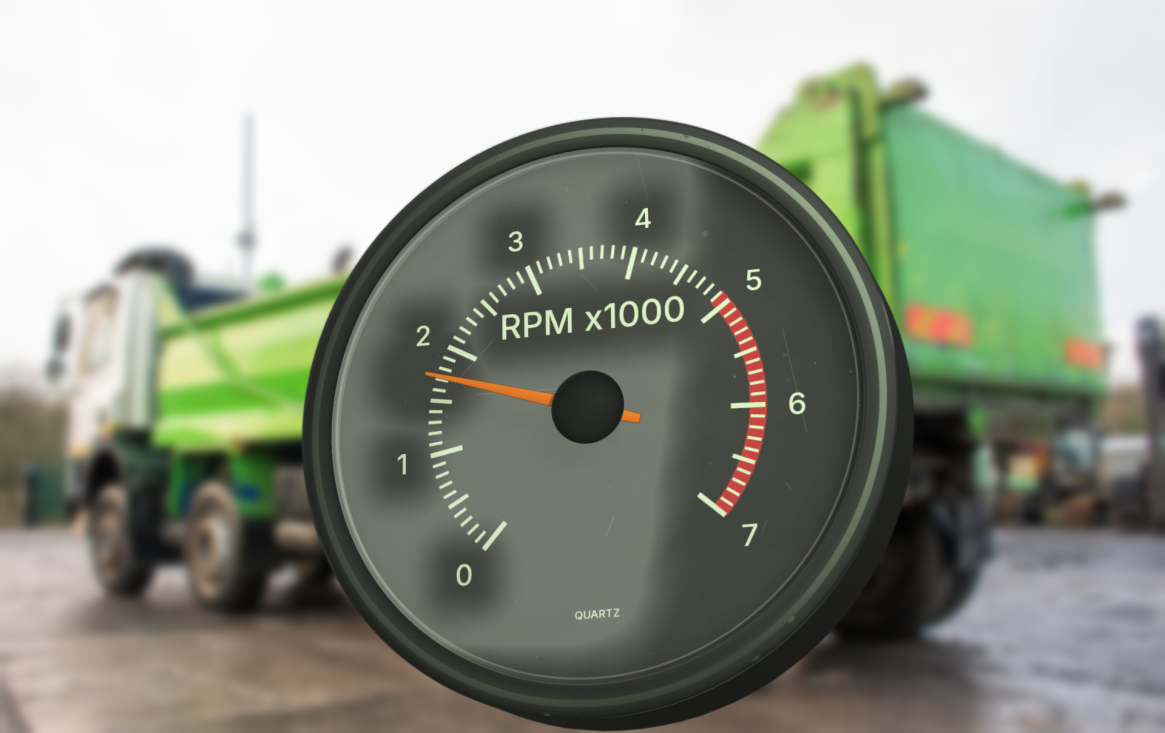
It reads value=1700 unit=rpm
